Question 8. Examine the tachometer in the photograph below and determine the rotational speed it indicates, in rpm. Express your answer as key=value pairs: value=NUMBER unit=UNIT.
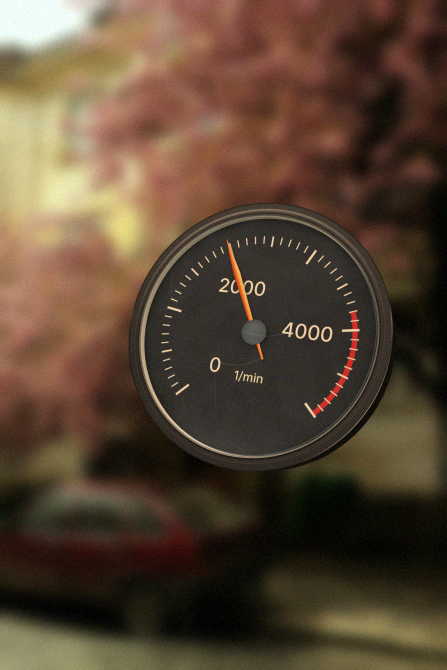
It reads value=2000 unit=rpm
